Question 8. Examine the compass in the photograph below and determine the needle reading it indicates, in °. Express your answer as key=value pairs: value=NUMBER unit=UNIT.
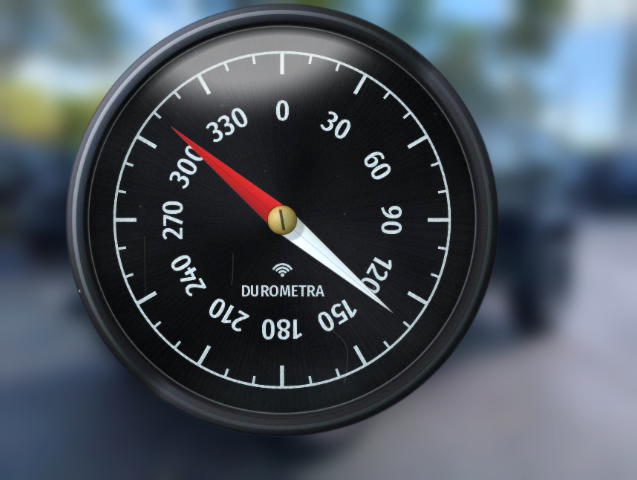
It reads value=310 unit=°
